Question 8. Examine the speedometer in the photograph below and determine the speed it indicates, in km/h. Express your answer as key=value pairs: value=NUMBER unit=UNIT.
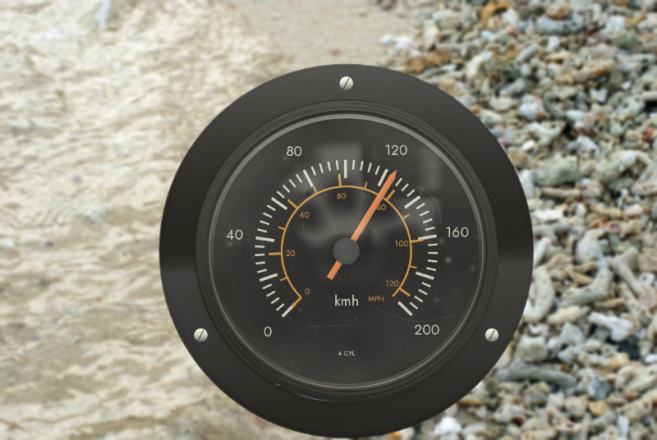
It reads value=124 unit=km/h
